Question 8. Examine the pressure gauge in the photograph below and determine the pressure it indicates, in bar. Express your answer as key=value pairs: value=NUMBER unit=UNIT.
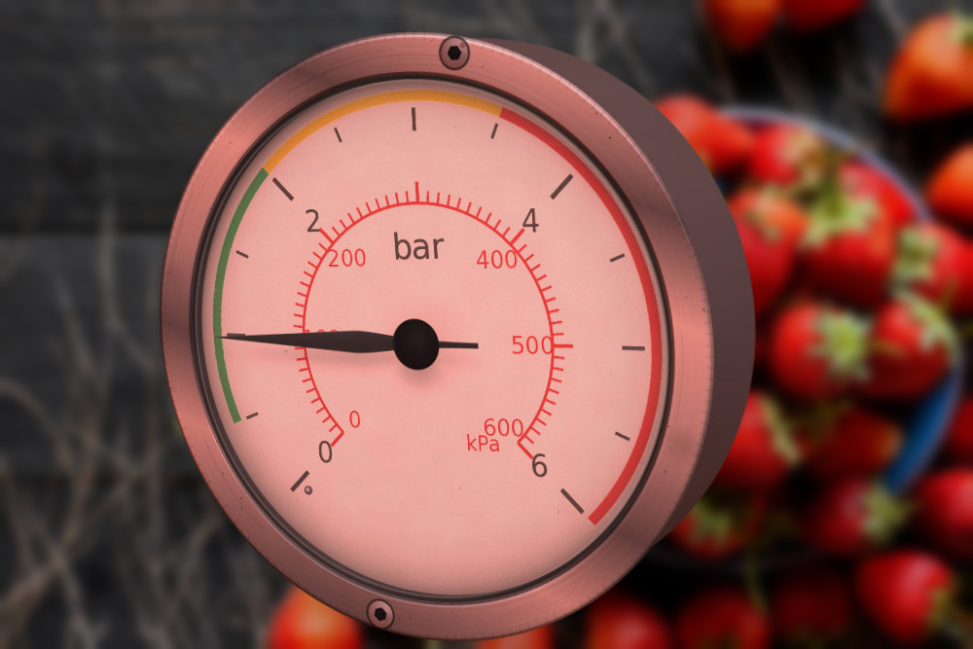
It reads value=1 unit=bar
